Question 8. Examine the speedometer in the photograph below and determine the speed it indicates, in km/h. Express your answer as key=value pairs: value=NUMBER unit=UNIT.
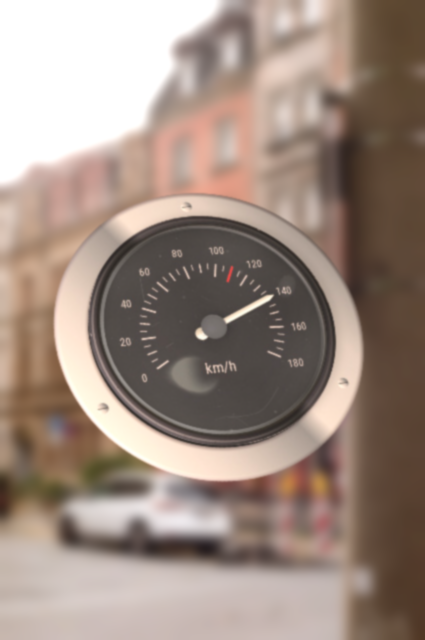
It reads value=140 unit=km/h
